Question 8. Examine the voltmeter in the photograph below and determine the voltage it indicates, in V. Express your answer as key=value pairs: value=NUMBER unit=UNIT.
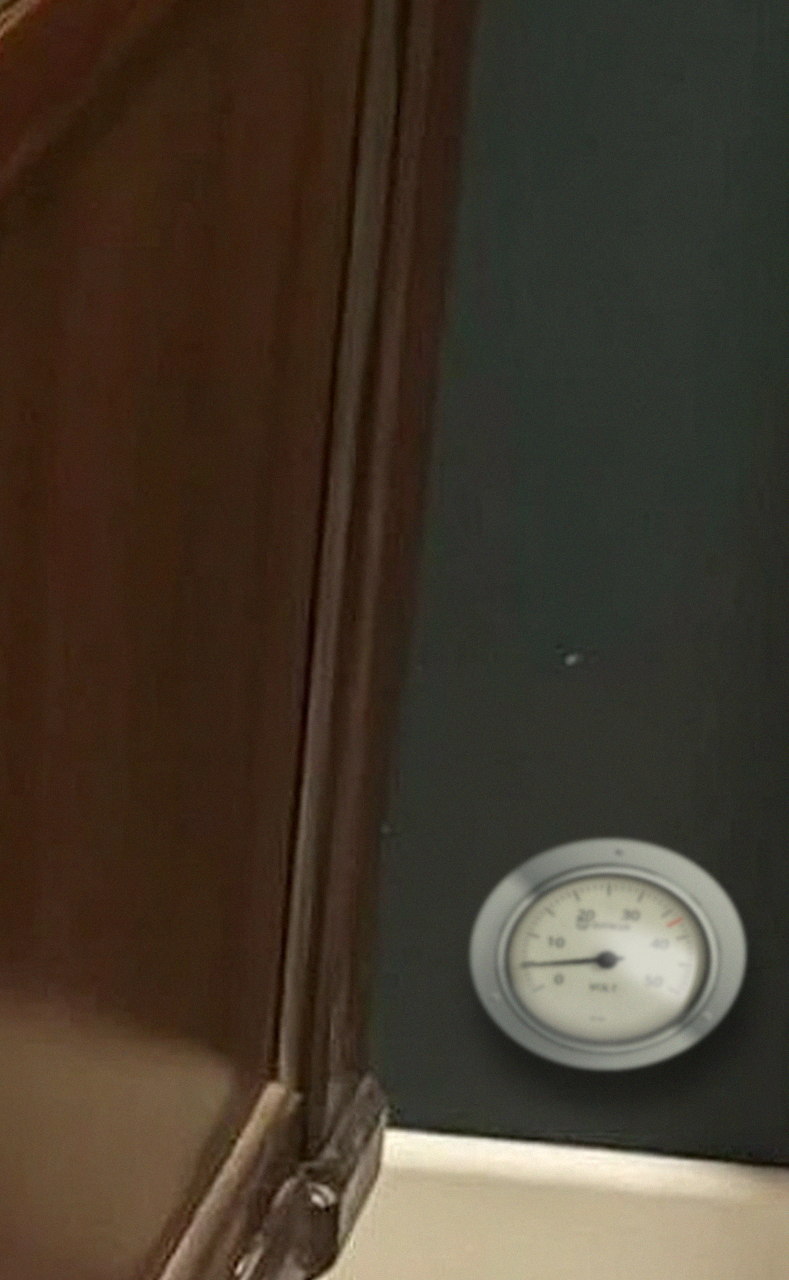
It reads value=5 unit=V
